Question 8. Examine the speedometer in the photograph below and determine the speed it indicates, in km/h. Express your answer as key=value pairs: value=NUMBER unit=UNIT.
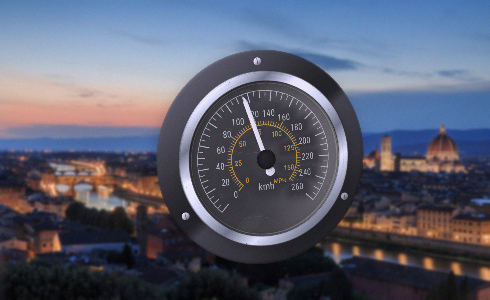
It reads value=115 unit=km/h
